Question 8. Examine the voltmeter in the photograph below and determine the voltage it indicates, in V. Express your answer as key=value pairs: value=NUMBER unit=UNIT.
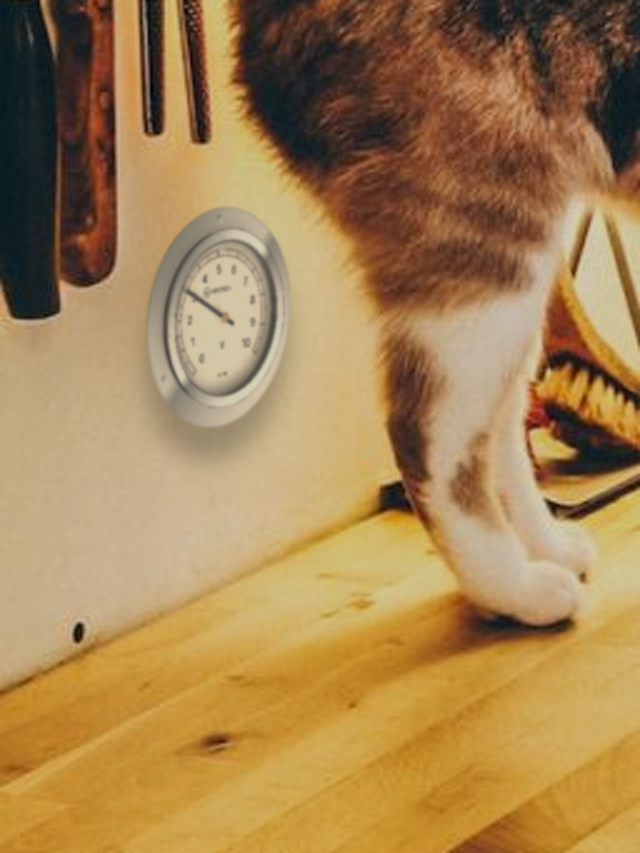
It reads value=3 unit=V
